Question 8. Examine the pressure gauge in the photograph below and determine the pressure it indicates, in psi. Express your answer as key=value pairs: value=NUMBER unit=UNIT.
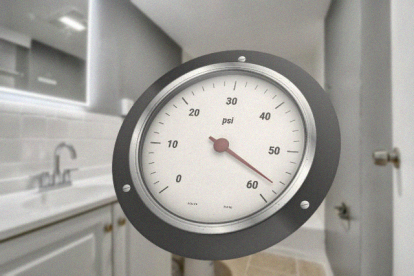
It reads value=57 unit=psi
